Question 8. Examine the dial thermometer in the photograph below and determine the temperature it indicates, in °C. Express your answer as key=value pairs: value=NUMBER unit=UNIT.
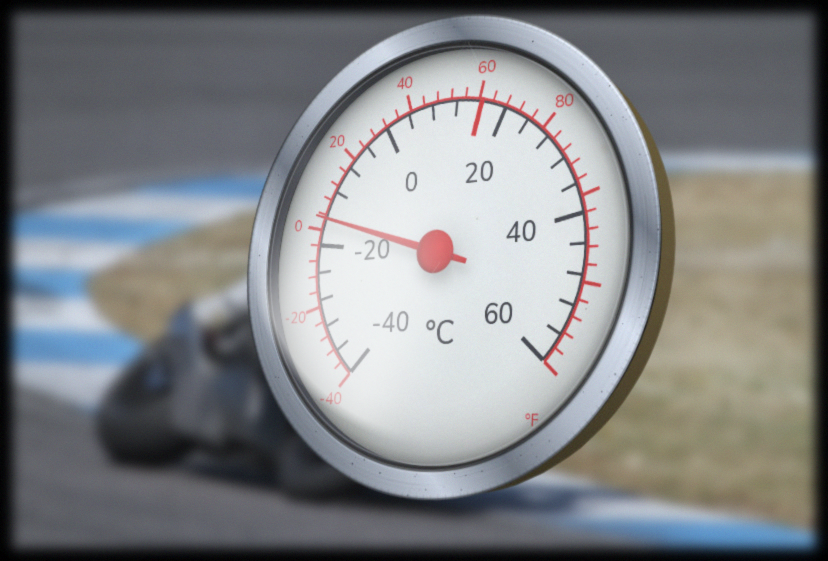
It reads value=-16 unit=°C
